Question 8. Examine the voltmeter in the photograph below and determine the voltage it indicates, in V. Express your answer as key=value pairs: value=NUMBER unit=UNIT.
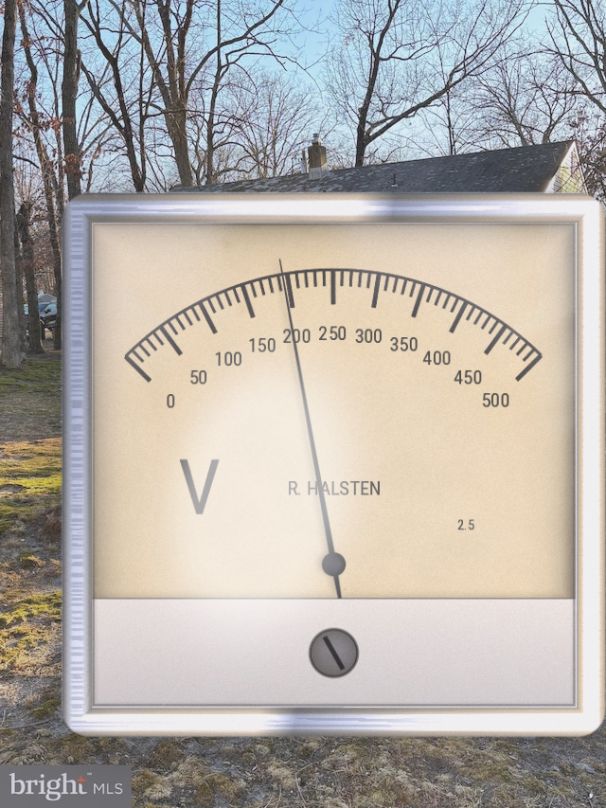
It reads value=195 unit=V
